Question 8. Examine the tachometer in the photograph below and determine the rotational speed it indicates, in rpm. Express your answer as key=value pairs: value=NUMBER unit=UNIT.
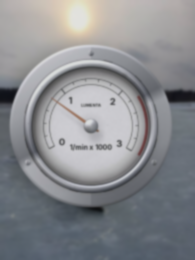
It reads value=800 unit=rpm
